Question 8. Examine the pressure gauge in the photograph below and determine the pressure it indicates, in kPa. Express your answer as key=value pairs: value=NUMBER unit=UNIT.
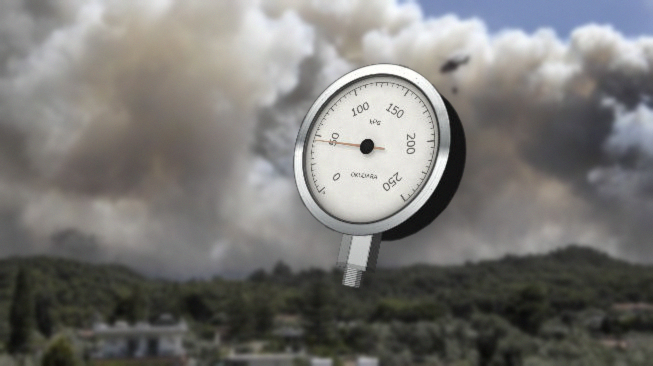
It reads value=45 unit=kPa
